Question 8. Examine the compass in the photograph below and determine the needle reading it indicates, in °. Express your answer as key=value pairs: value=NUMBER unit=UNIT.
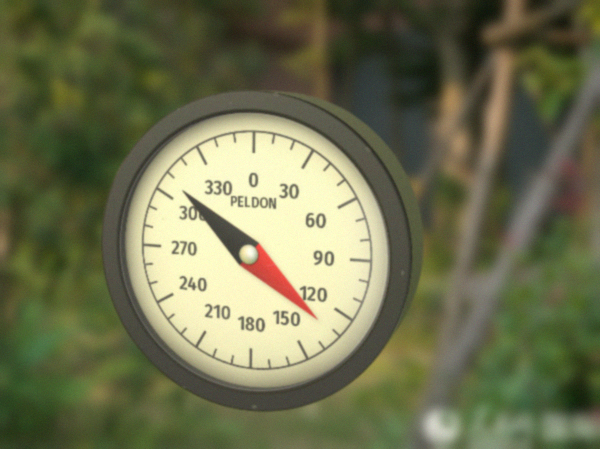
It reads value=130 unit=°
